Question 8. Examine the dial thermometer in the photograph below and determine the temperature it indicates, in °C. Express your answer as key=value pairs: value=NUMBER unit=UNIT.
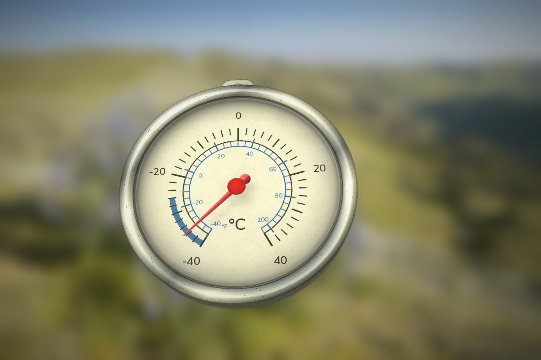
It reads value=-36 unit=°C
